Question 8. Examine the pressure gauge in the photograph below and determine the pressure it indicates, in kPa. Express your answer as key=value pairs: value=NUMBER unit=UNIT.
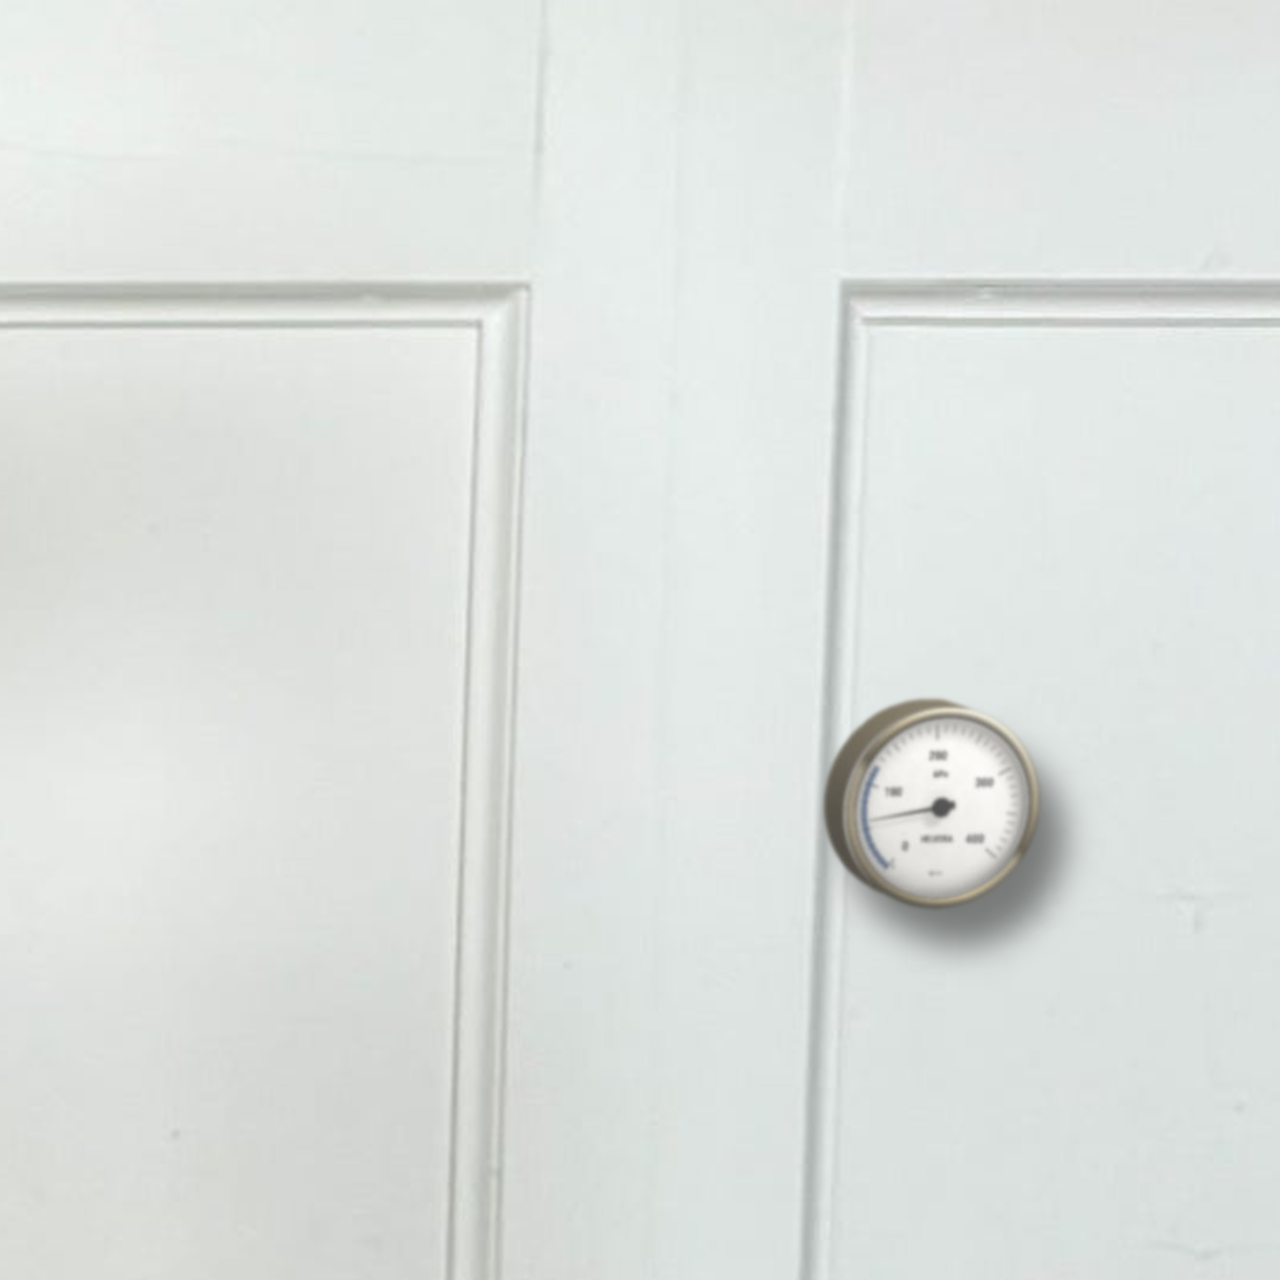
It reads value=60 unit=kPa
